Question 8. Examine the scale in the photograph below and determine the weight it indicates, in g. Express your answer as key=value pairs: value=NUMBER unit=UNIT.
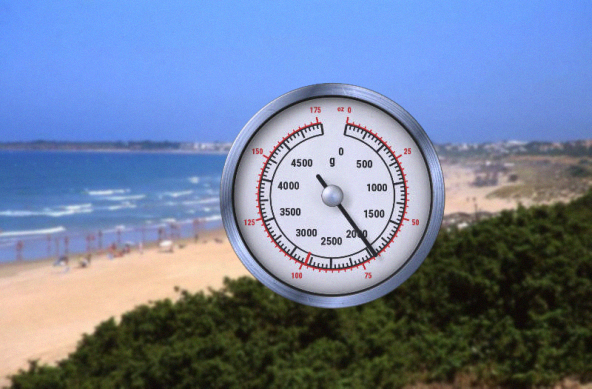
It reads value=1950 unit=g
